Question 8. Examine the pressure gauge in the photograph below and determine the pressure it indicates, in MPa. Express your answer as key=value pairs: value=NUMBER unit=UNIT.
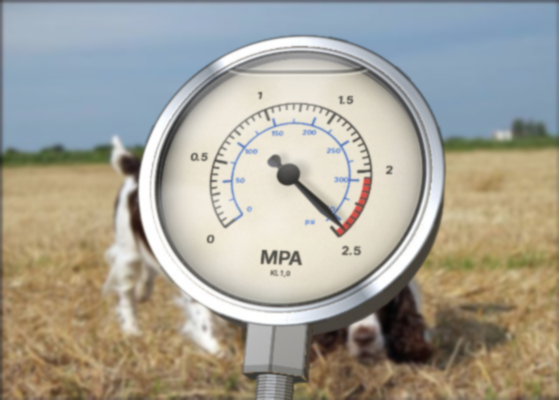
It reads value=2.45 unit=MPa
